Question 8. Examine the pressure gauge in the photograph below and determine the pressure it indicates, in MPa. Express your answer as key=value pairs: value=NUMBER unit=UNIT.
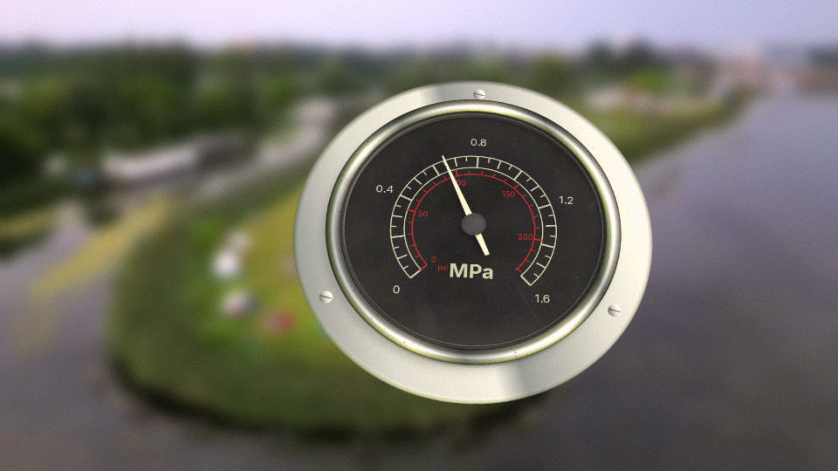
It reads value=0.65 unit=MPa
